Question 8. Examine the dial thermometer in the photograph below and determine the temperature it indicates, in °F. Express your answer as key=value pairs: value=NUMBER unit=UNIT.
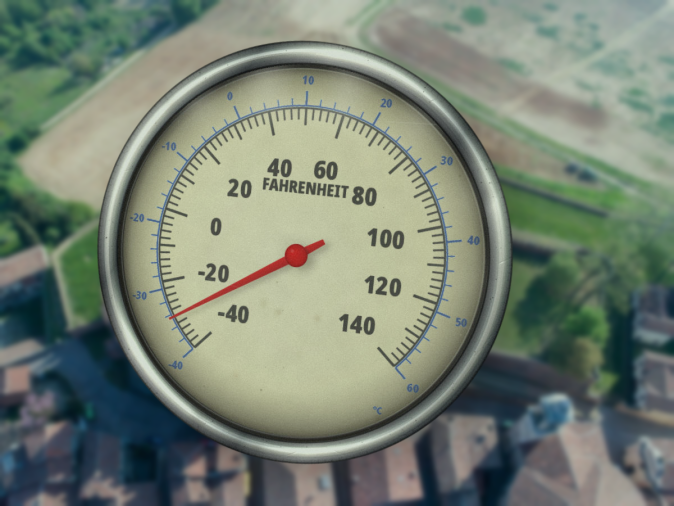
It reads value=-30 unit=°F
